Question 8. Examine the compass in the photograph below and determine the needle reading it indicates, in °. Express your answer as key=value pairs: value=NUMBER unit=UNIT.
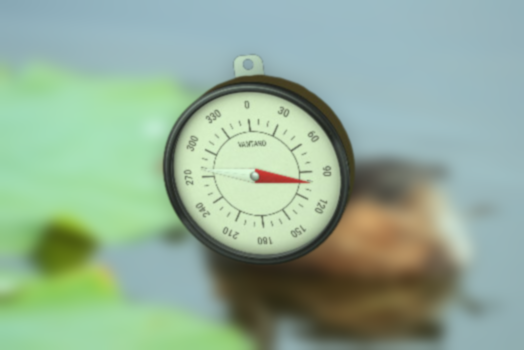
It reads value=100 unit=°
